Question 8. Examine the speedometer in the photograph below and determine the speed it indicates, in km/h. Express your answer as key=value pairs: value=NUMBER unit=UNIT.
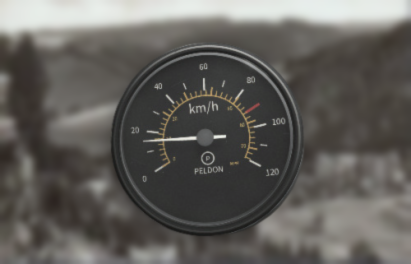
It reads value=15 unit=km/h
